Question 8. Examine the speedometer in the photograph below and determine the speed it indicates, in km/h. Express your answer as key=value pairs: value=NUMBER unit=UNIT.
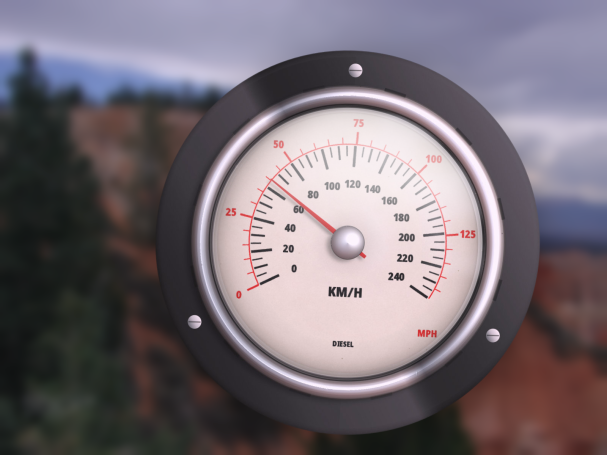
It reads value=65 unit=km/h
